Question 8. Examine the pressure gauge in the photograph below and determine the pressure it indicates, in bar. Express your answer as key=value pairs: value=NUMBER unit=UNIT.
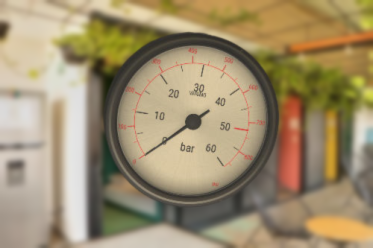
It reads value=0 unit=bar
